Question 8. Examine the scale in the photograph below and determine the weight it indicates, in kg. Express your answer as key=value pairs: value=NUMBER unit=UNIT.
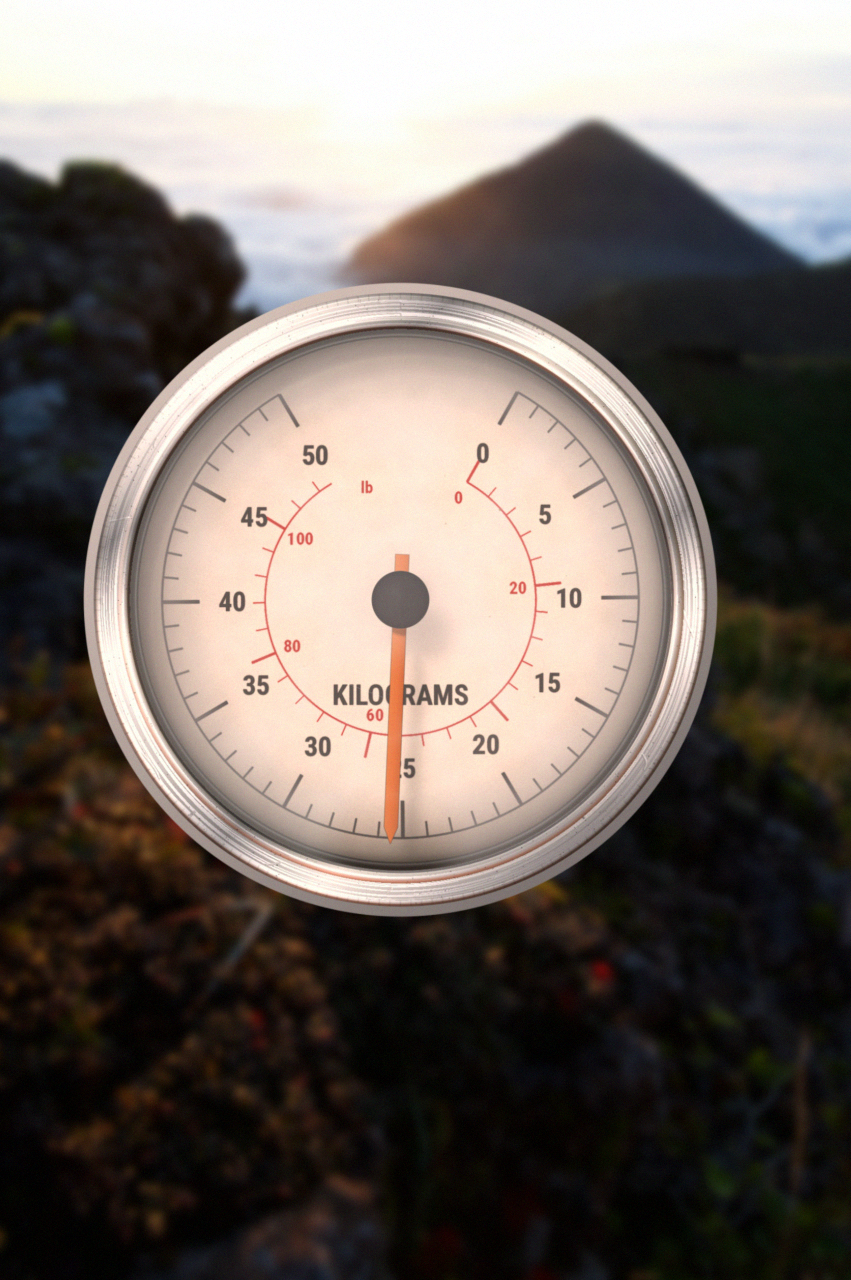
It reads value=25.5 unit=kg
